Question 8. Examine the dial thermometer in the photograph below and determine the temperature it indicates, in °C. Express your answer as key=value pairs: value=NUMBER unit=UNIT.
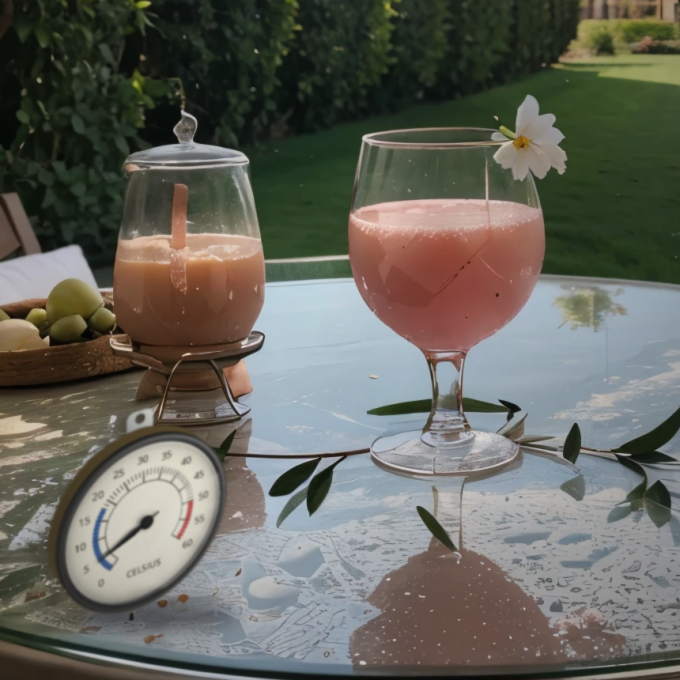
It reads value=5 unit=°C
